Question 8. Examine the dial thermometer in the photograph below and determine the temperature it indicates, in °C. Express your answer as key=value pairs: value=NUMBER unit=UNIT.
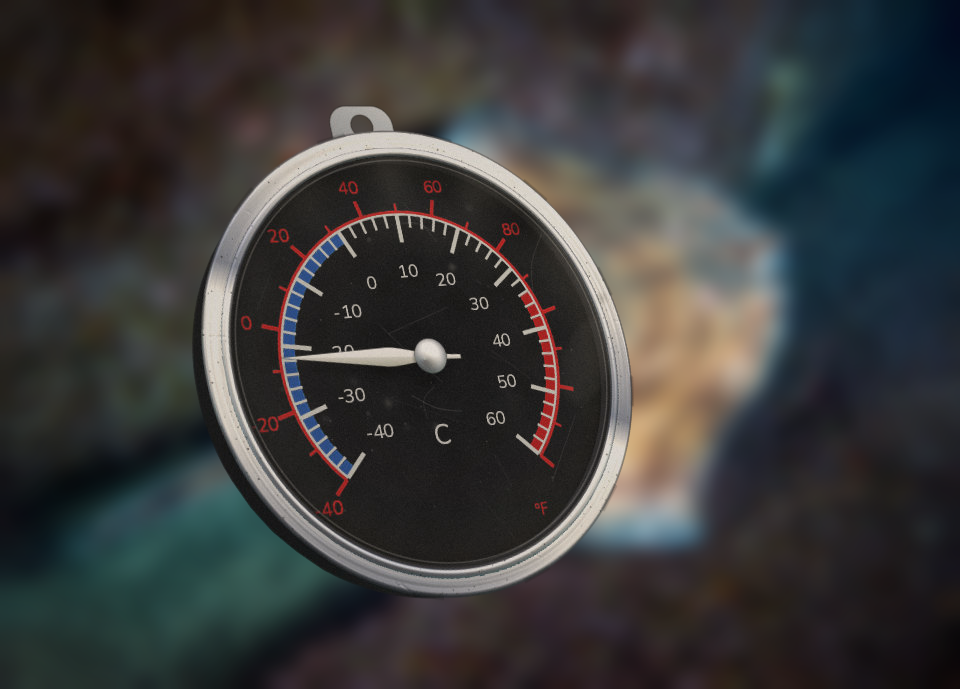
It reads value=-22 unit=°C
